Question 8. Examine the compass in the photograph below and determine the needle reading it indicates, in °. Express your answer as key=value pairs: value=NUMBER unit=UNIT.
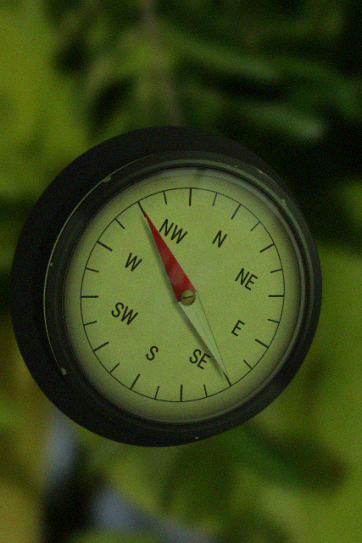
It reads value=300 unit=°
